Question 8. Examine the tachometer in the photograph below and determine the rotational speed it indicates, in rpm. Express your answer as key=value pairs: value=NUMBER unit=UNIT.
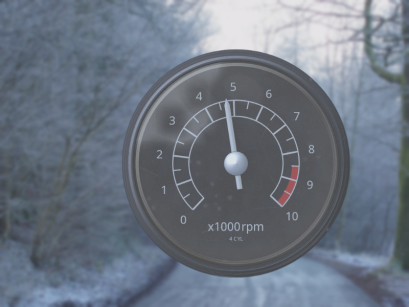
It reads value=4750 unit=rpm
